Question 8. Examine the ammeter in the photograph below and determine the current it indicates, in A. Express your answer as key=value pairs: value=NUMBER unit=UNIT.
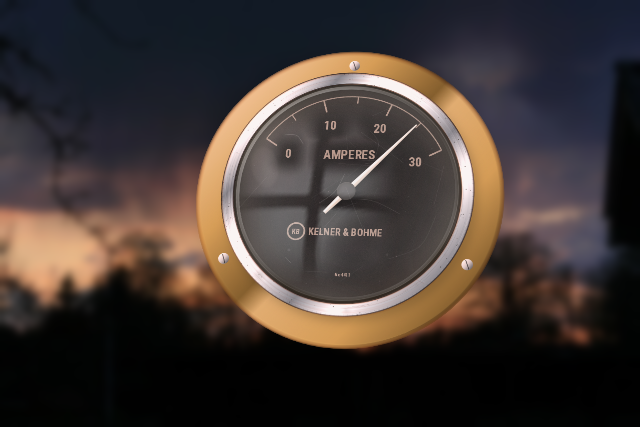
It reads value=25 unit=A
